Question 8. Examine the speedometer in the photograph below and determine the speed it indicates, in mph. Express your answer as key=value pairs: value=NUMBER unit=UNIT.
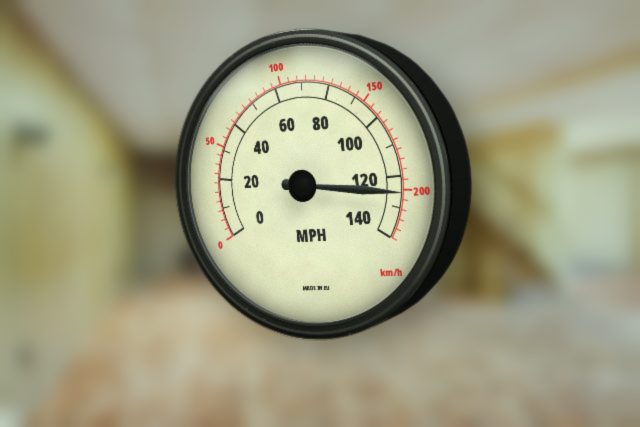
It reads value=125 unit=mph
